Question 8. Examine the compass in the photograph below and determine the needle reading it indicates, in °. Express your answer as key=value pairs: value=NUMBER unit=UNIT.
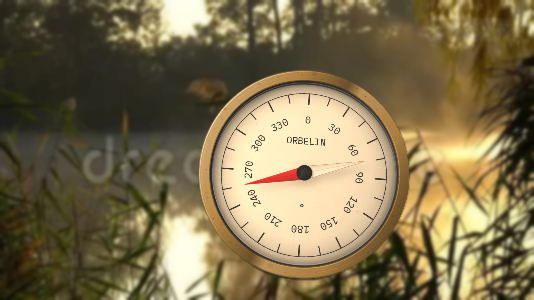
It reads value=255 unit=°
